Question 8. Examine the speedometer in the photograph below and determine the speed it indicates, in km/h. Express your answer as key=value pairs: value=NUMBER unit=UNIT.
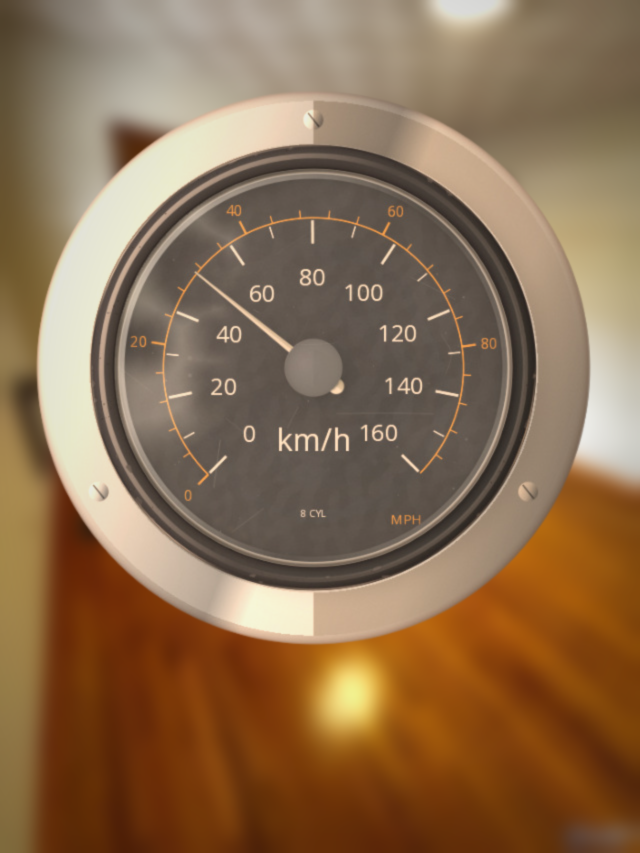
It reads value=50 unit=km/h
